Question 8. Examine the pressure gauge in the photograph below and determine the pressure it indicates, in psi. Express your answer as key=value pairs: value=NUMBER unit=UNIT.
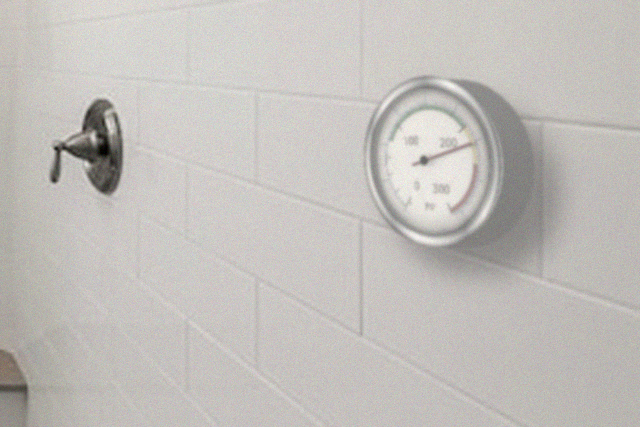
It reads value=220 unit=psi
